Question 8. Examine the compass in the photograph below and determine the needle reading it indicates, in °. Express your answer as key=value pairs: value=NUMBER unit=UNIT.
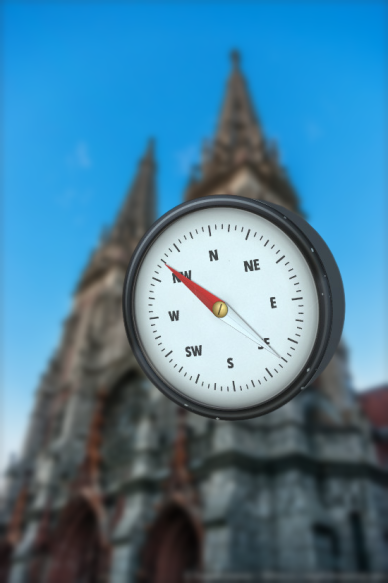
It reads value=315 unit=°
